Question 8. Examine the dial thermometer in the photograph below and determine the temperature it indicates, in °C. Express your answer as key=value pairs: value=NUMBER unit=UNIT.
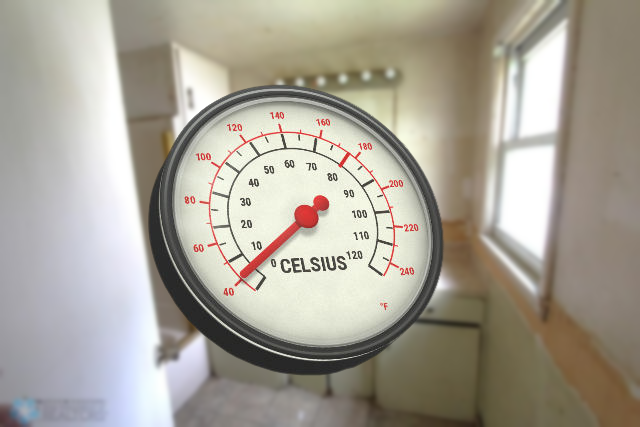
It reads value=5 unit=°C
